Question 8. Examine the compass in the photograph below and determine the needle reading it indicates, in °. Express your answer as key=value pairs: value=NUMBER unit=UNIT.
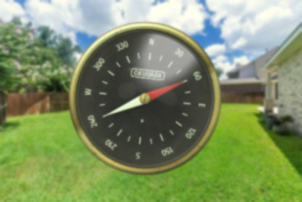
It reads value=60 unit=°
